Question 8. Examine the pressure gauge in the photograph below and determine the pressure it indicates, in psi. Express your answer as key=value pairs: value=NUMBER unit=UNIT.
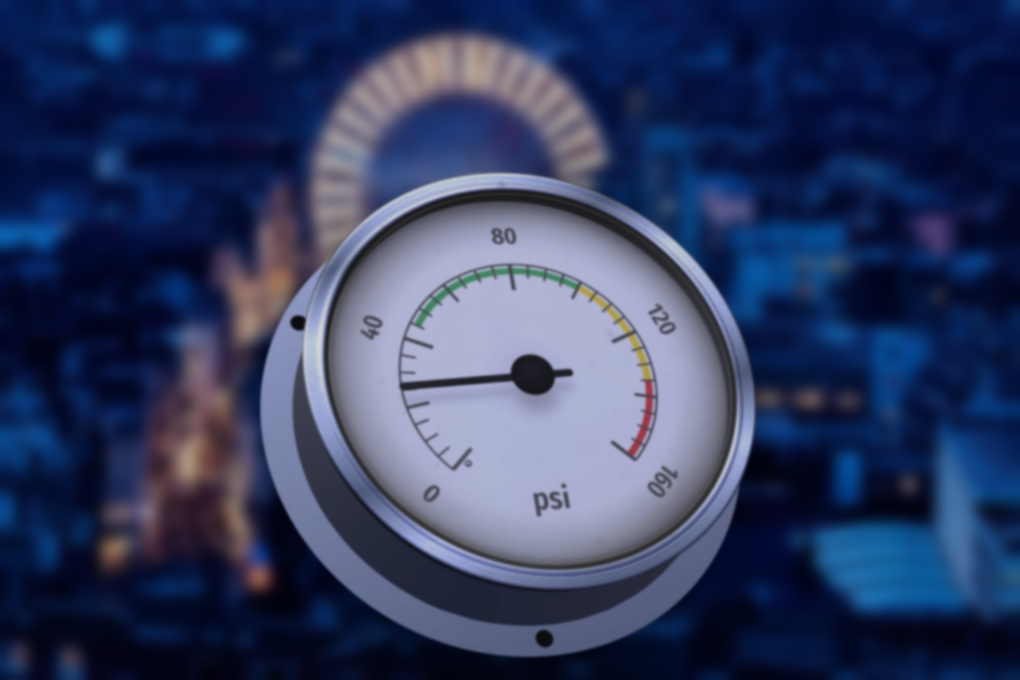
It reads value=25 unit=psi
